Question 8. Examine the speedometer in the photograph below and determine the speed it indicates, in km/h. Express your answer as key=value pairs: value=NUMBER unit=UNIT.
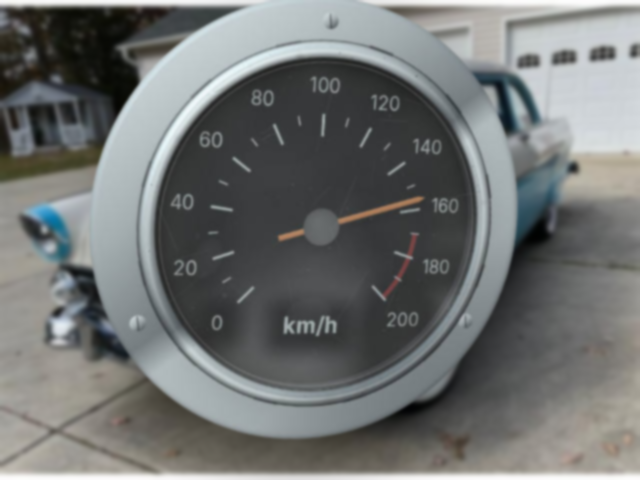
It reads value=155 unit=km/h
